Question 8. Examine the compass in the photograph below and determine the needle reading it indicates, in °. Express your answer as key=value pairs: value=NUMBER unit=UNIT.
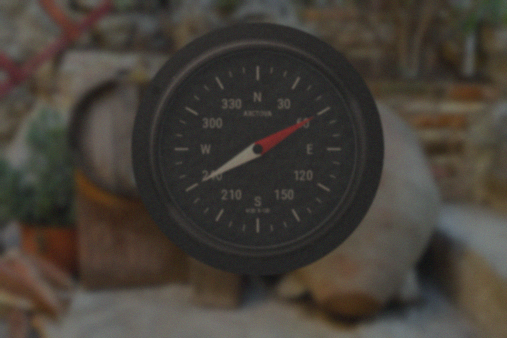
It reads value=60 unit=°
